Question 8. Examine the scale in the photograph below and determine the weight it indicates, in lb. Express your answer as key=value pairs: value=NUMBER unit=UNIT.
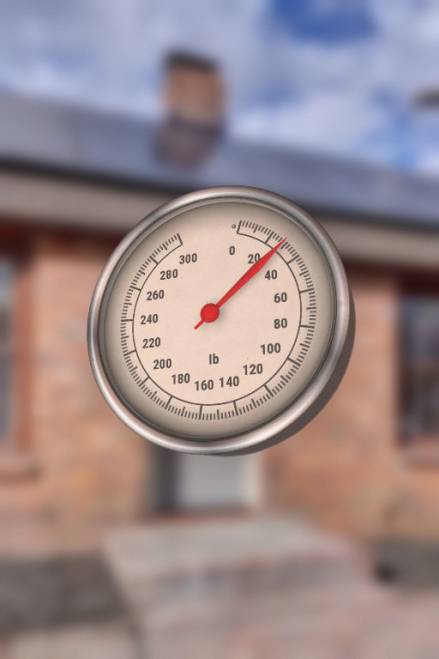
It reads value=30 unit=lb
